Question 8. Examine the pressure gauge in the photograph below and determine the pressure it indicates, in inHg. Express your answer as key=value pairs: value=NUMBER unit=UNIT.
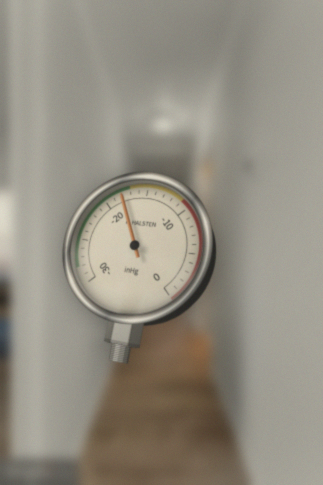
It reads value=-18 unit=inHg
